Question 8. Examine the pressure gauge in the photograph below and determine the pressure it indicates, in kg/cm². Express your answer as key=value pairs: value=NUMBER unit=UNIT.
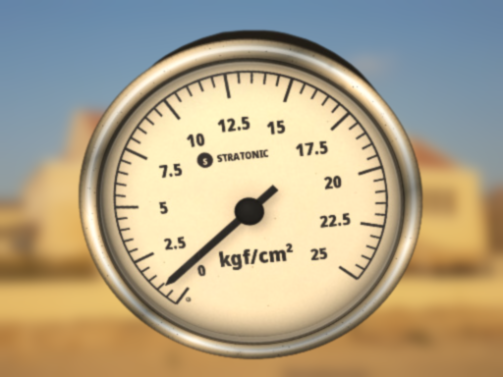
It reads value=1 unit=kg/cm²
